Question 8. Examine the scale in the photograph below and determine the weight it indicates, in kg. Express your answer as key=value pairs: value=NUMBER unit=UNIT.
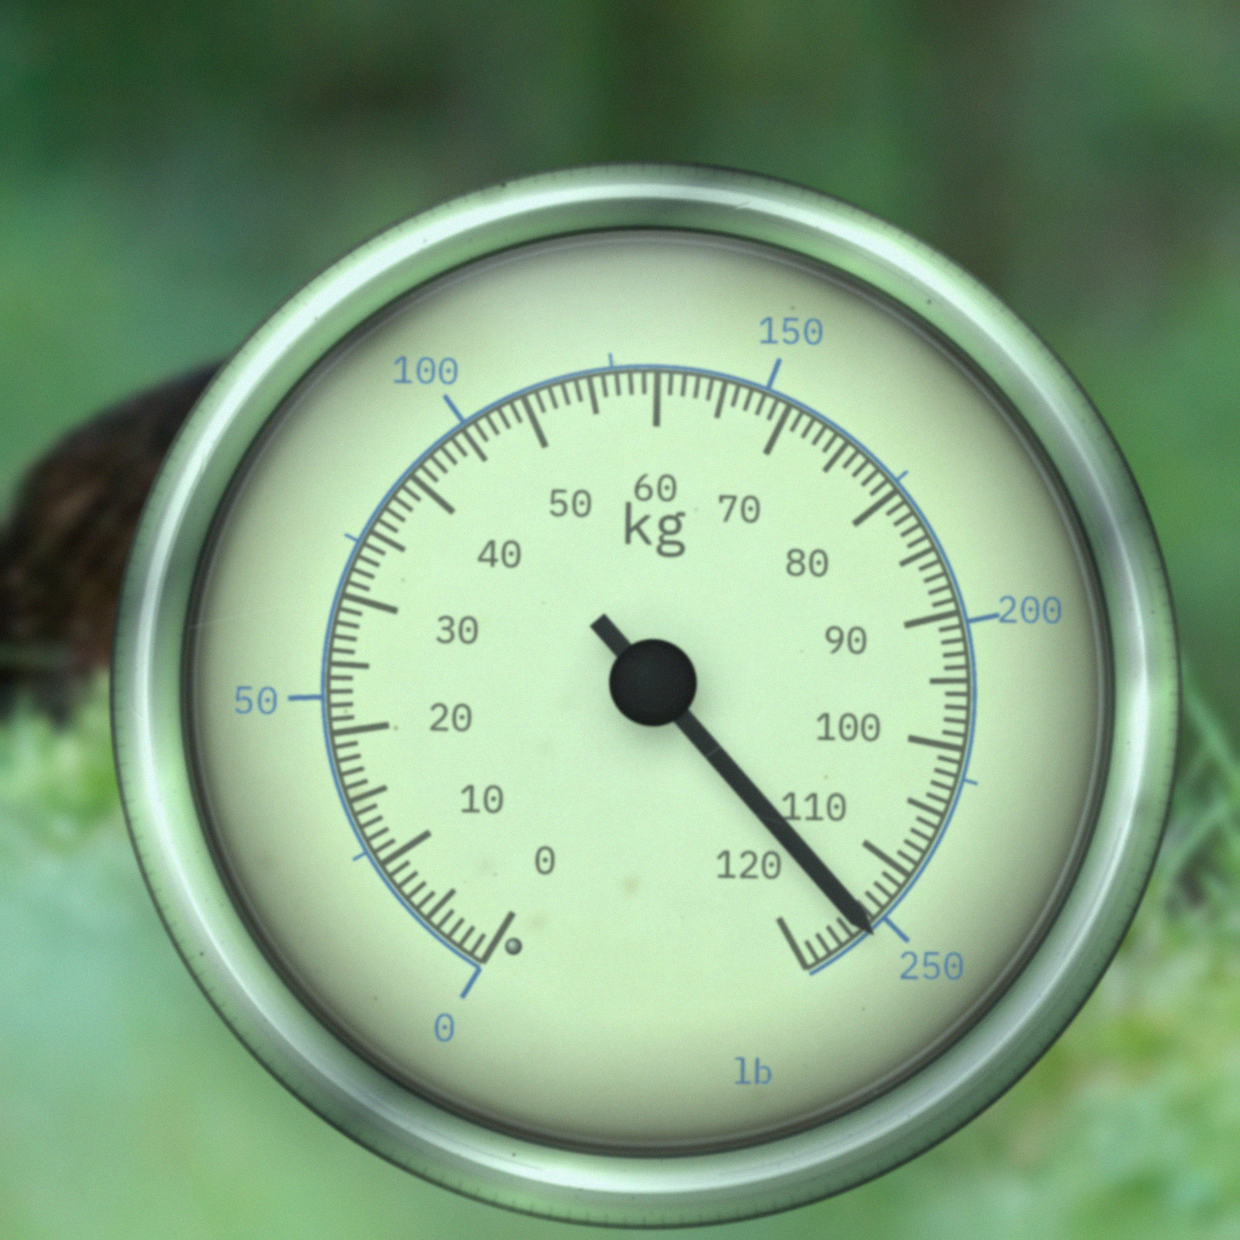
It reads value=115 unit=kg
